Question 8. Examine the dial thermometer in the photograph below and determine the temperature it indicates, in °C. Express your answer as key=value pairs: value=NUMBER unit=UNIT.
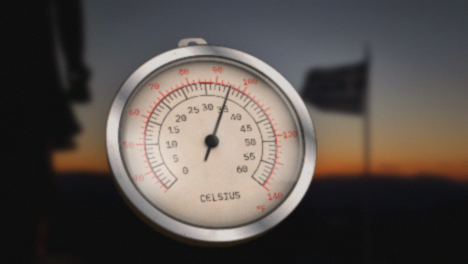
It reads value=35 unit=°C
